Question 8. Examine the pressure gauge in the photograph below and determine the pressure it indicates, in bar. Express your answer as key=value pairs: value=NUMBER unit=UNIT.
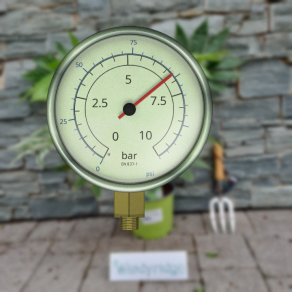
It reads value=6.75 unit=bar
